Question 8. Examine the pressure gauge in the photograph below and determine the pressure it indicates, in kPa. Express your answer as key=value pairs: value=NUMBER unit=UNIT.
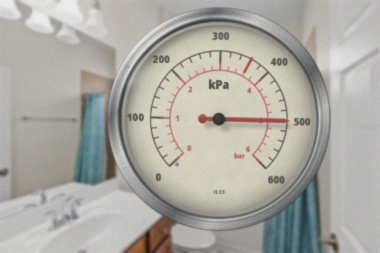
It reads value=500 unit=kPa
